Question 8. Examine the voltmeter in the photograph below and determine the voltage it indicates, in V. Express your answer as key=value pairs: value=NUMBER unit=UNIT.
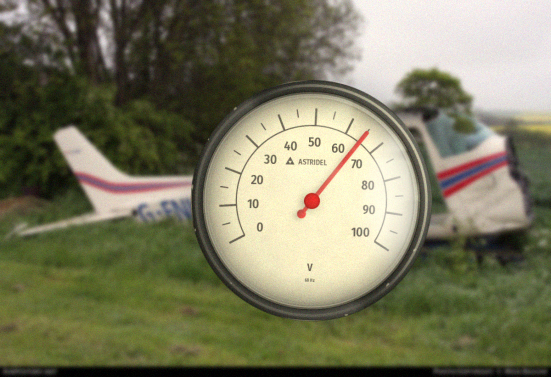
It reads value=65 unit=V
